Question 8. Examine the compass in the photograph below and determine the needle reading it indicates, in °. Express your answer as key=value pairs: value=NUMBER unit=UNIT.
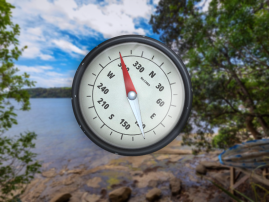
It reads value=300 unit=°
